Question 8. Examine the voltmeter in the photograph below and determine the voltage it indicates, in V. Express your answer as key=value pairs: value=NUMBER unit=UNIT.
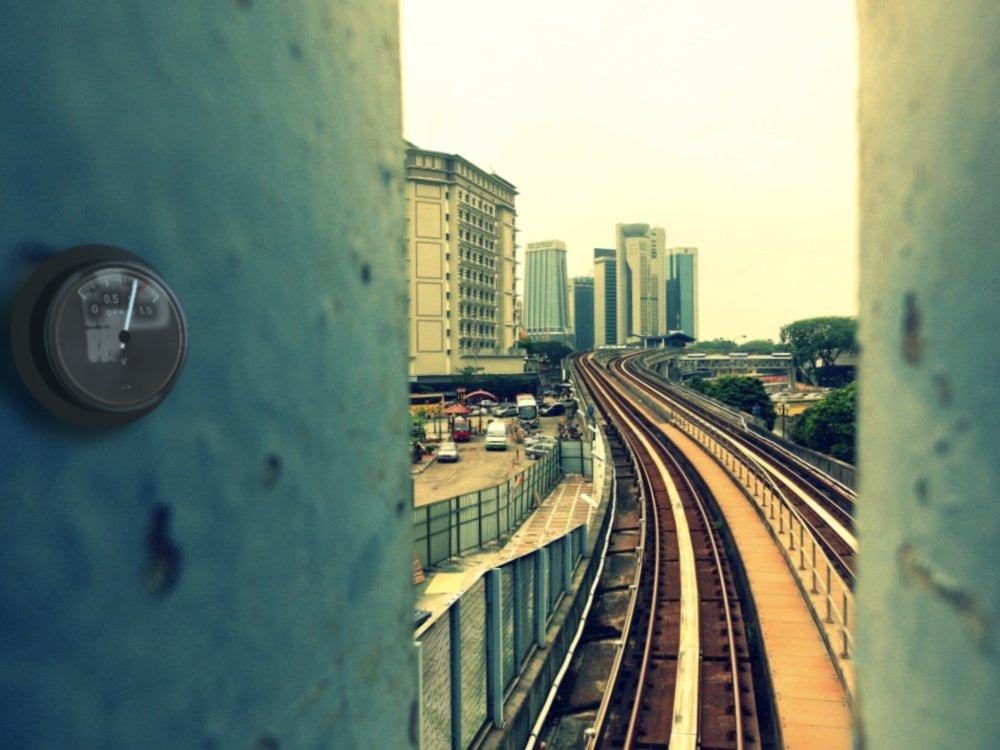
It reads value=1 unit=V
